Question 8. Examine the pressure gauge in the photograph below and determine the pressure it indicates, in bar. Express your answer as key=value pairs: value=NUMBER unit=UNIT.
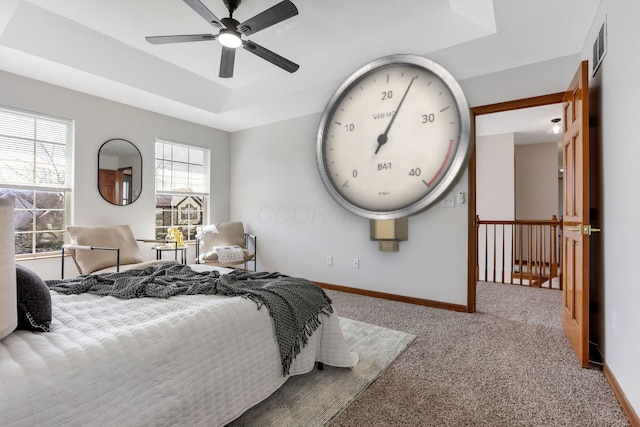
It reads value=24 unit=bar
